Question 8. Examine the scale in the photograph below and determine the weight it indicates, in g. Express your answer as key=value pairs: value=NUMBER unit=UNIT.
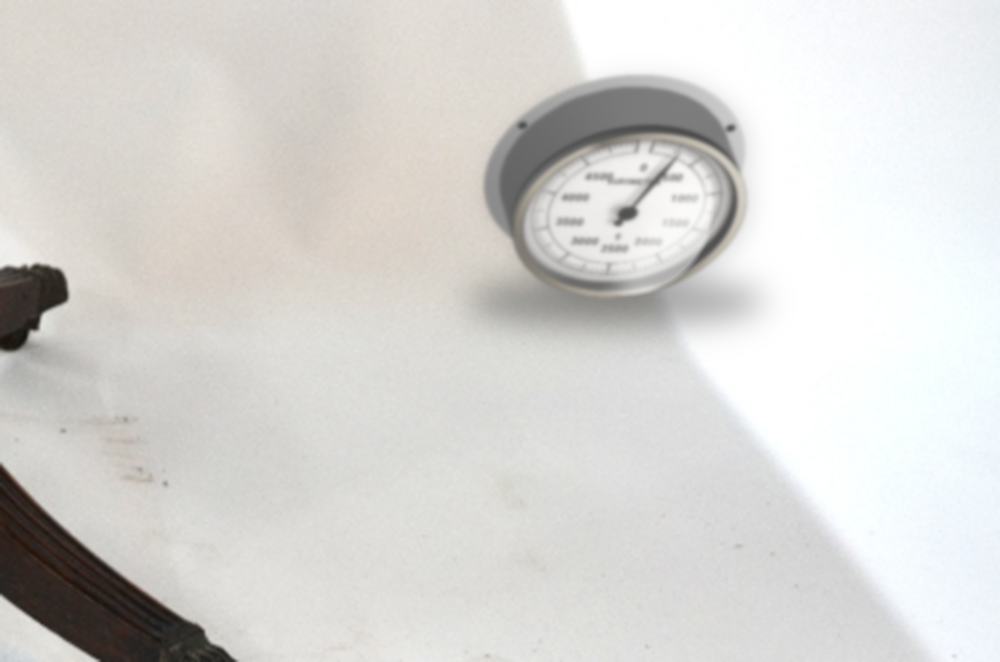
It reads value=250 unit=g
